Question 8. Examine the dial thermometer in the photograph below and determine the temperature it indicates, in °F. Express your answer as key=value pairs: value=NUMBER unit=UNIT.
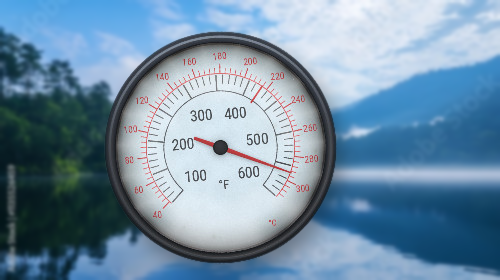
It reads value=560 unit=°F
